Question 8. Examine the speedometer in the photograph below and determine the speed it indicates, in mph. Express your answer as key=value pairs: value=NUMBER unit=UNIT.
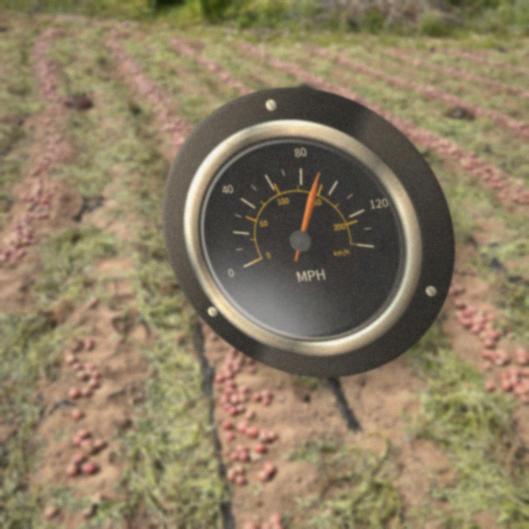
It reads value=90 unit=mph
